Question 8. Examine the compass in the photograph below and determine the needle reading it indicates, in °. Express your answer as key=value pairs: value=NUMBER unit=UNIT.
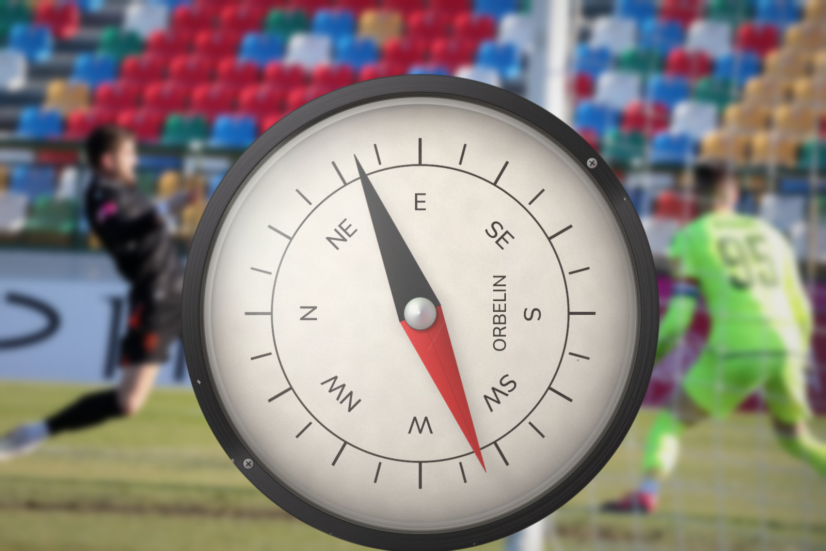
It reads value=247.5 unit=°
